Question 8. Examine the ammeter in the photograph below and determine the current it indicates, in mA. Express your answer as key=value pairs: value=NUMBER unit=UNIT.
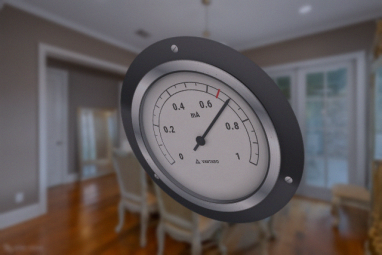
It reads value=0.7 unit=mA
